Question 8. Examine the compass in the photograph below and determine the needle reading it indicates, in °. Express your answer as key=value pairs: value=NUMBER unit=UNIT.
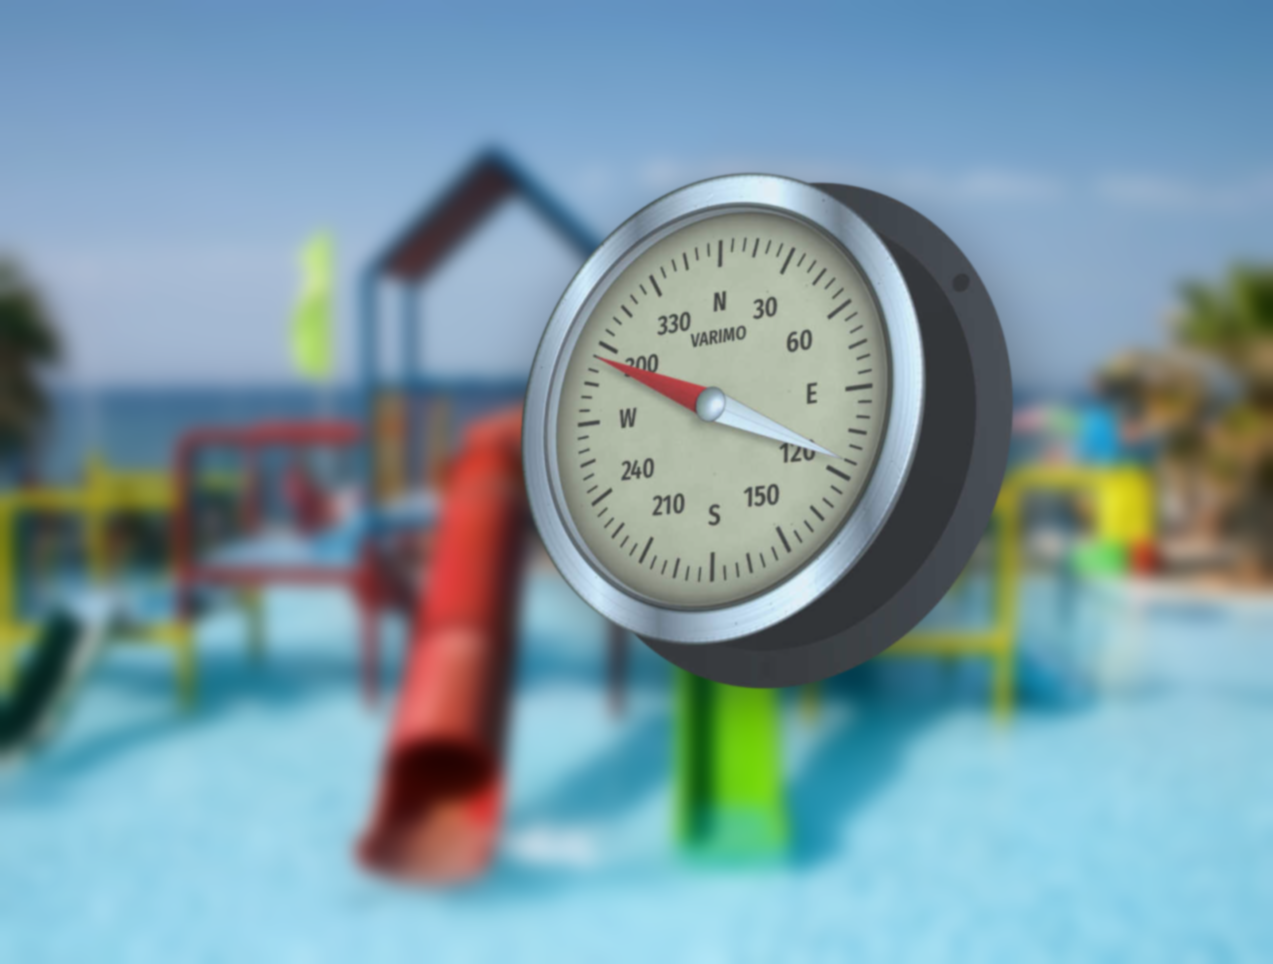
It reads value=295 unit=°
